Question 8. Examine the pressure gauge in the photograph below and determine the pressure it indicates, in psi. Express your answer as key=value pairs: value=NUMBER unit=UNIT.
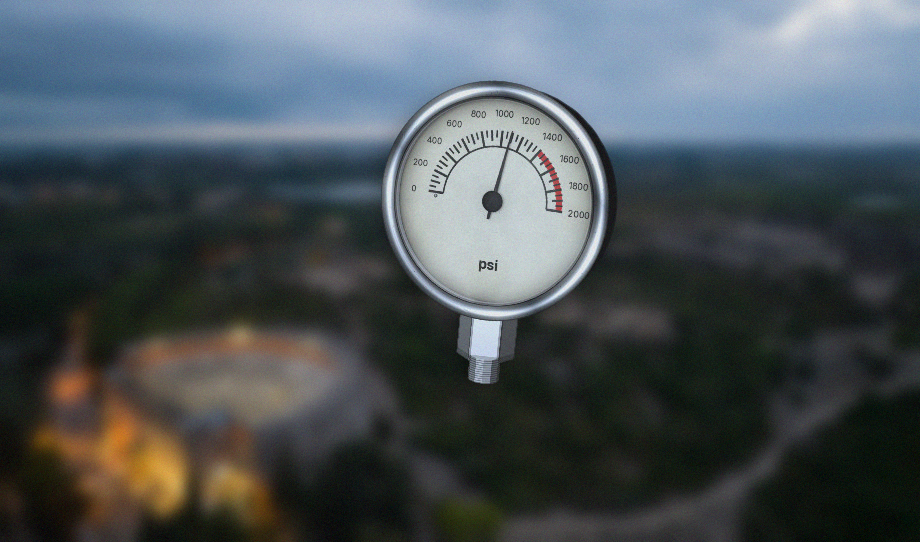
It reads value=1100 unit=psi
